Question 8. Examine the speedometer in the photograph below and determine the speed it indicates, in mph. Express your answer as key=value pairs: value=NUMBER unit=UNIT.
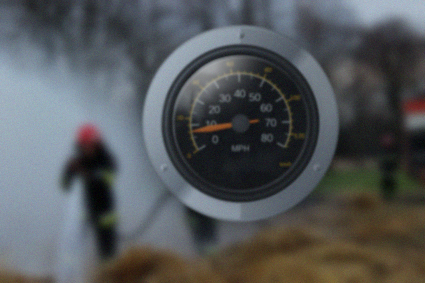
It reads value=7.5 unit=mph
